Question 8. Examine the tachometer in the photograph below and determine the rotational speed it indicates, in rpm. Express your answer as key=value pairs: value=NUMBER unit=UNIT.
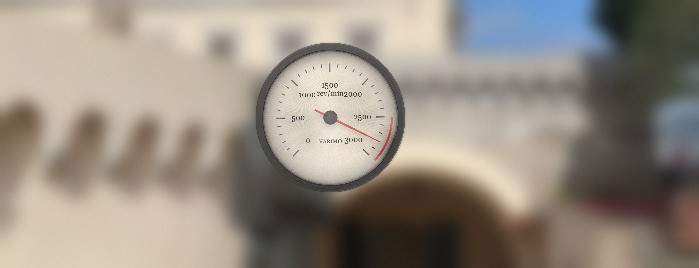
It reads value=2800 unit=rpm
